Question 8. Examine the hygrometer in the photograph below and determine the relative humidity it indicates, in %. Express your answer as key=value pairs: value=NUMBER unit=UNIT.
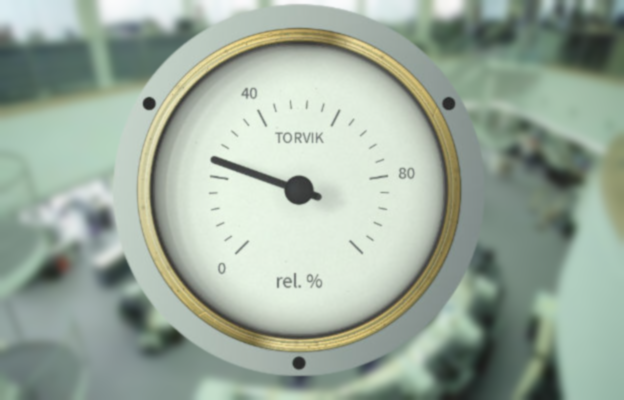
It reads value=24 unit=%
